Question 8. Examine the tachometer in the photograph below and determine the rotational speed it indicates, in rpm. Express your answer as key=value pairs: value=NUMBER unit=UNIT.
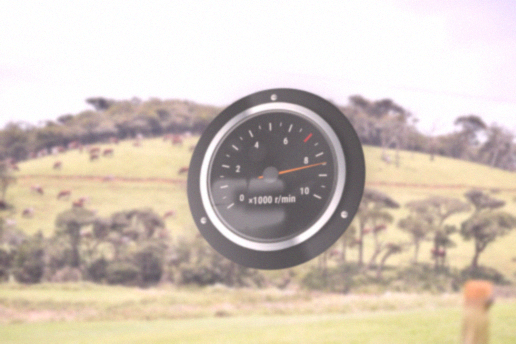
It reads value=8500 unit=rpm
